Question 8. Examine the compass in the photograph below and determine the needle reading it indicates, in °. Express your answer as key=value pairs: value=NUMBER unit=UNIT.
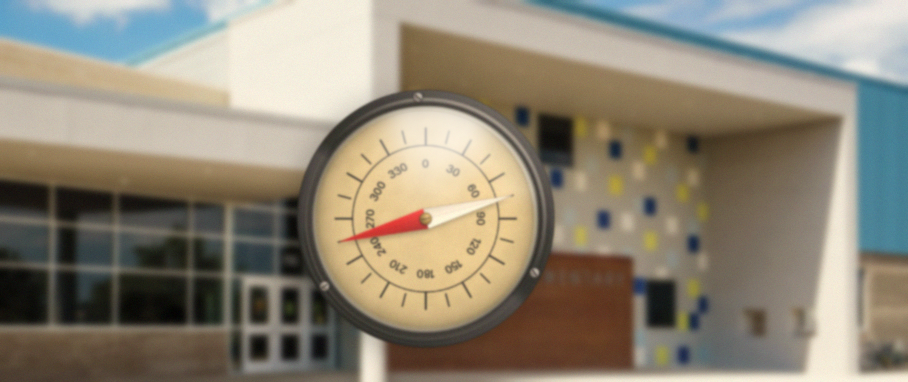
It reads value=255 unit=°
